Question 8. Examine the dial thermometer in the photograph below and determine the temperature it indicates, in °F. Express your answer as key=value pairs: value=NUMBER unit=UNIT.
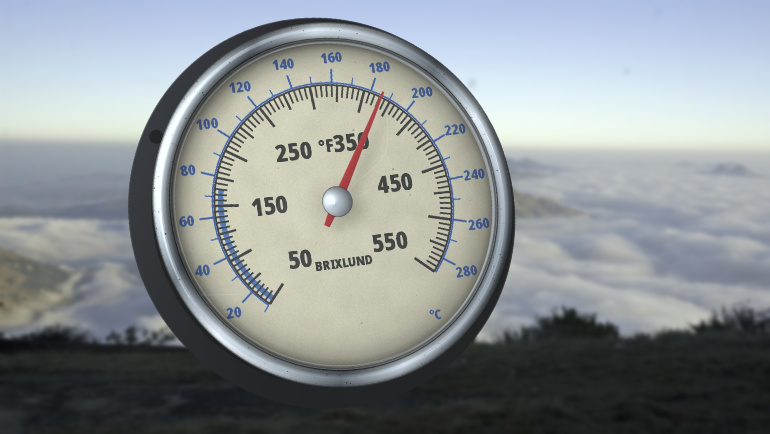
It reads value=365 unit=°F
